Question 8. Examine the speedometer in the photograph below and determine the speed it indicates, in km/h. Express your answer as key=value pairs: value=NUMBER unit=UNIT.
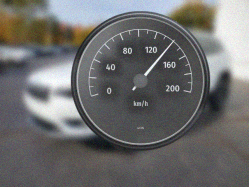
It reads value=140 unit=km/h
